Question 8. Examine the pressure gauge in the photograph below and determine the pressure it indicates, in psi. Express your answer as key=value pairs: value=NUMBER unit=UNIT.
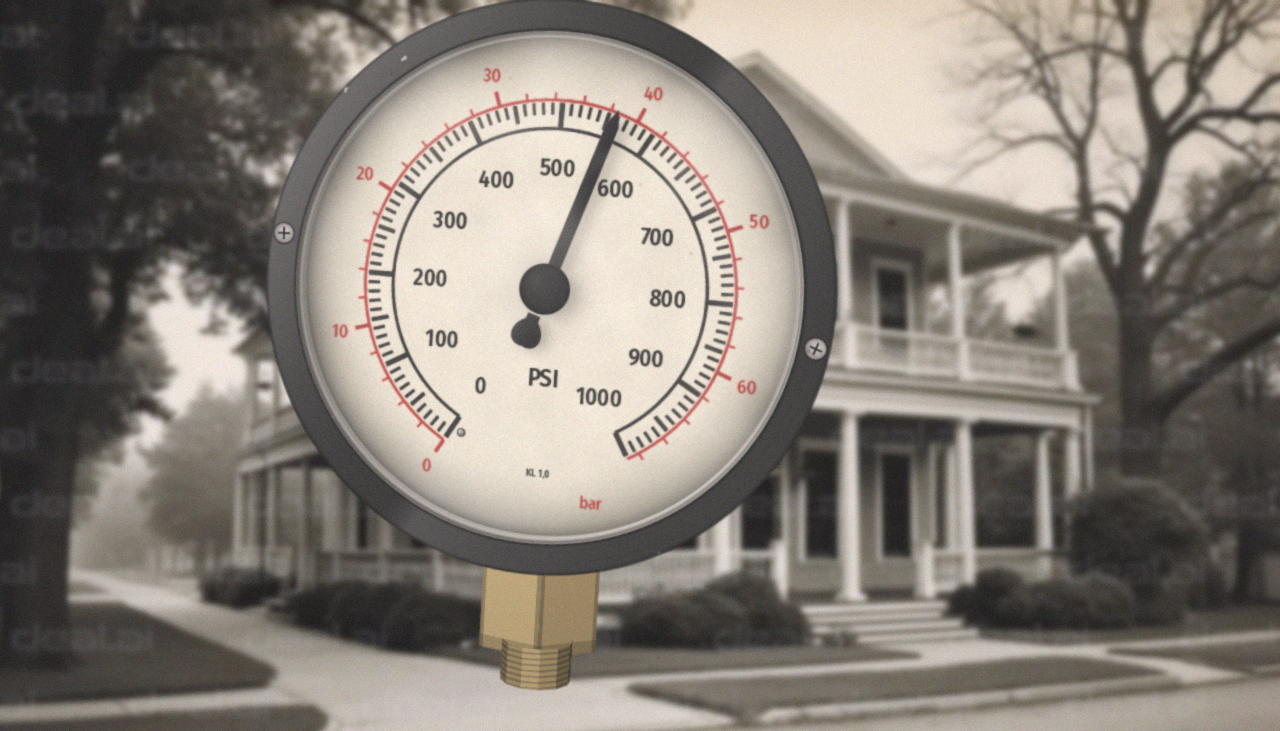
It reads value=560 unit=psi
